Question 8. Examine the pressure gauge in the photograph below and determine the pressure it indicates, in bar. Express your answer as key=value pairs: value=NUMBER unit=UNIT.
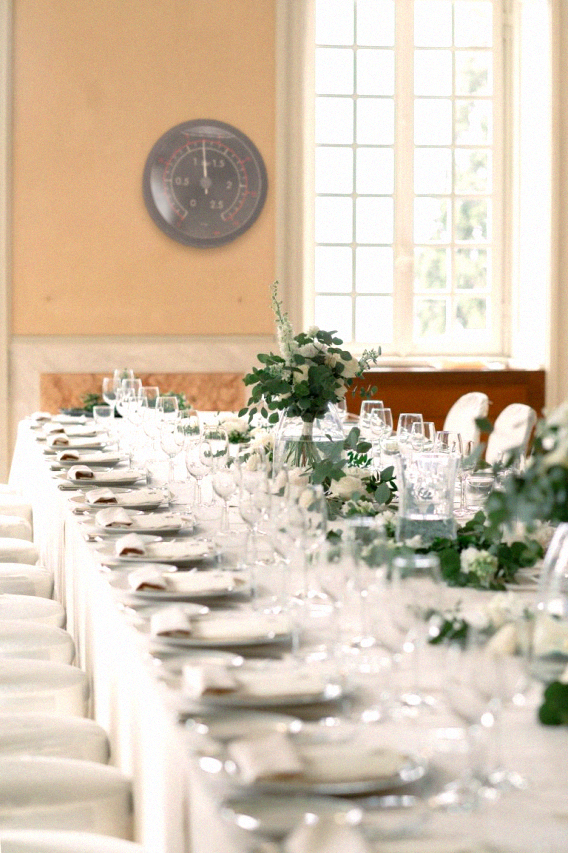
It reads value=1.2 unit=bar
